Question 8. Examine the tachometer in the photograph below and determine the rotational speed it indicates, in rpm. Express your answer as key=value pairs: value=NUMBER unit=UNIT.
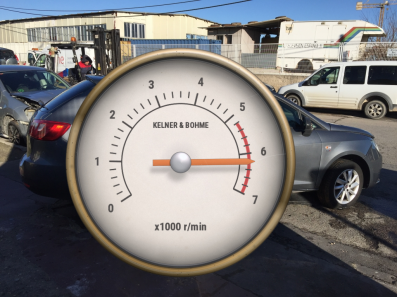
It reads value=6200 unit=rpm
